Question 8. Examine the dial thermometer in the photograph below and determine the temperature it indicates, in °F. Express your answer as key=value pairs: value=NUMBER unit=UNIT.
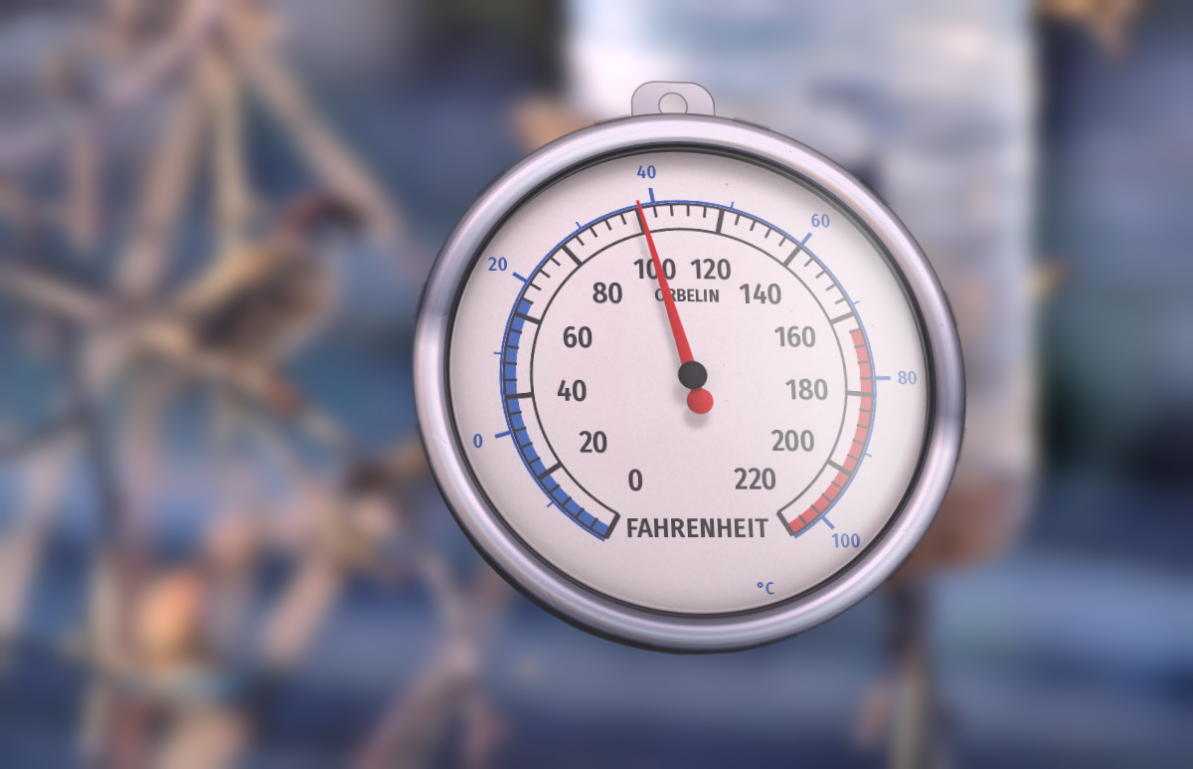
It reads value=100 unit=°F
